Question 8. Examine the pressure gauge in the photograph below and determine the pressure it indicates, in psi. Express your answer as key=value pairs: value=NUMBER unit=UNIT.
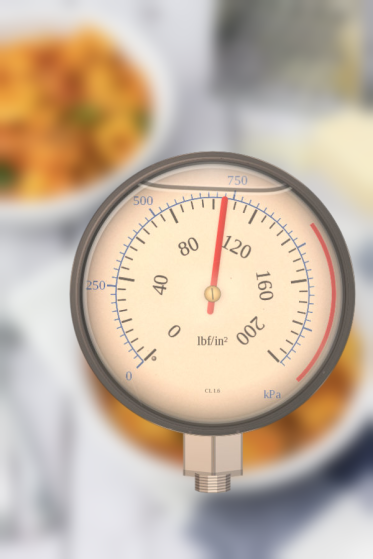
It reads value=105 unit=psi
